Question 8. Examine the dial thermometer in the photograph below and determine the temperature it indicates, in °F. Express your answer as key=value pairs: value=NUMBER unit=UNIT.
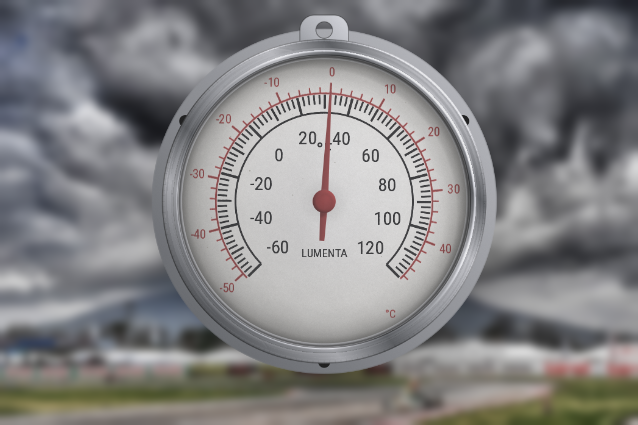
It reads value=32 unit=°F
